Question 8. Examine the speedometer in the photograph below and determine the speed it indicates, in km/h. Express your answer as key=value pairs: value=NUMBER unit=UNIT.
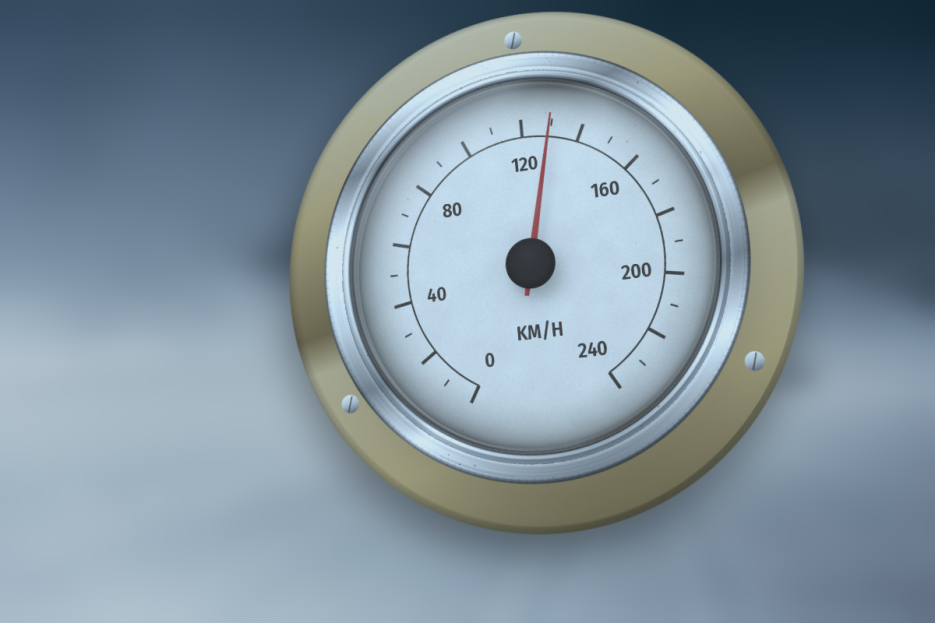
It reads value=130 unit=km/h
